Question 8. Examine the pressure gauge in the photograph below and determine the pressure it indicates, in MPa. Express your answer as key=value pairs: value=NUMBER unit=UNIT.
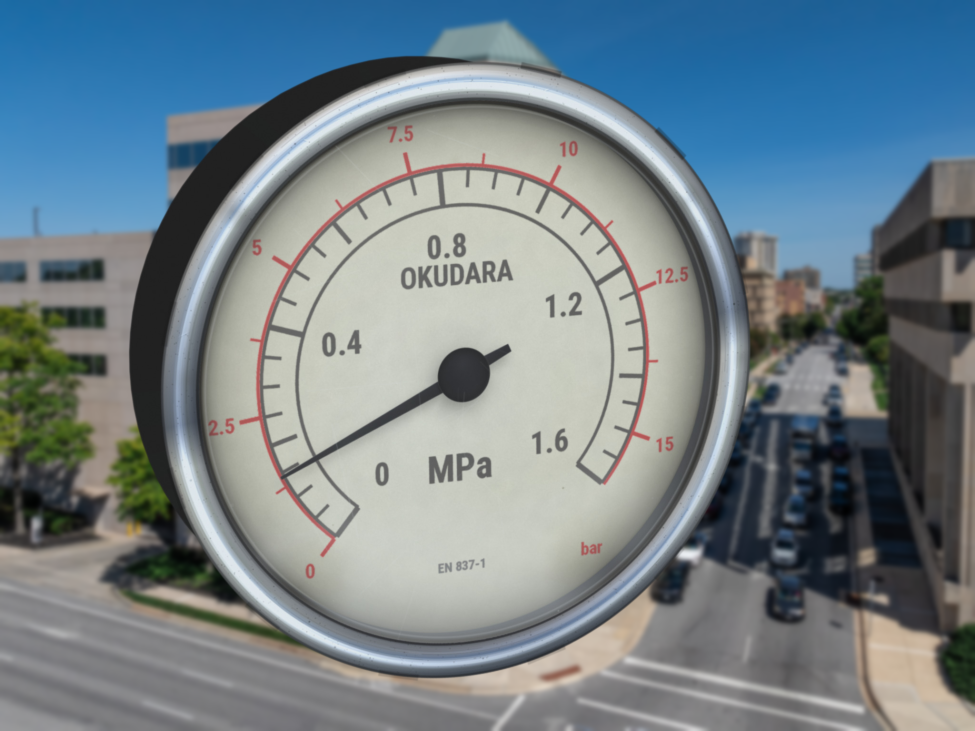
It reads value=0.15 unit=MPa
